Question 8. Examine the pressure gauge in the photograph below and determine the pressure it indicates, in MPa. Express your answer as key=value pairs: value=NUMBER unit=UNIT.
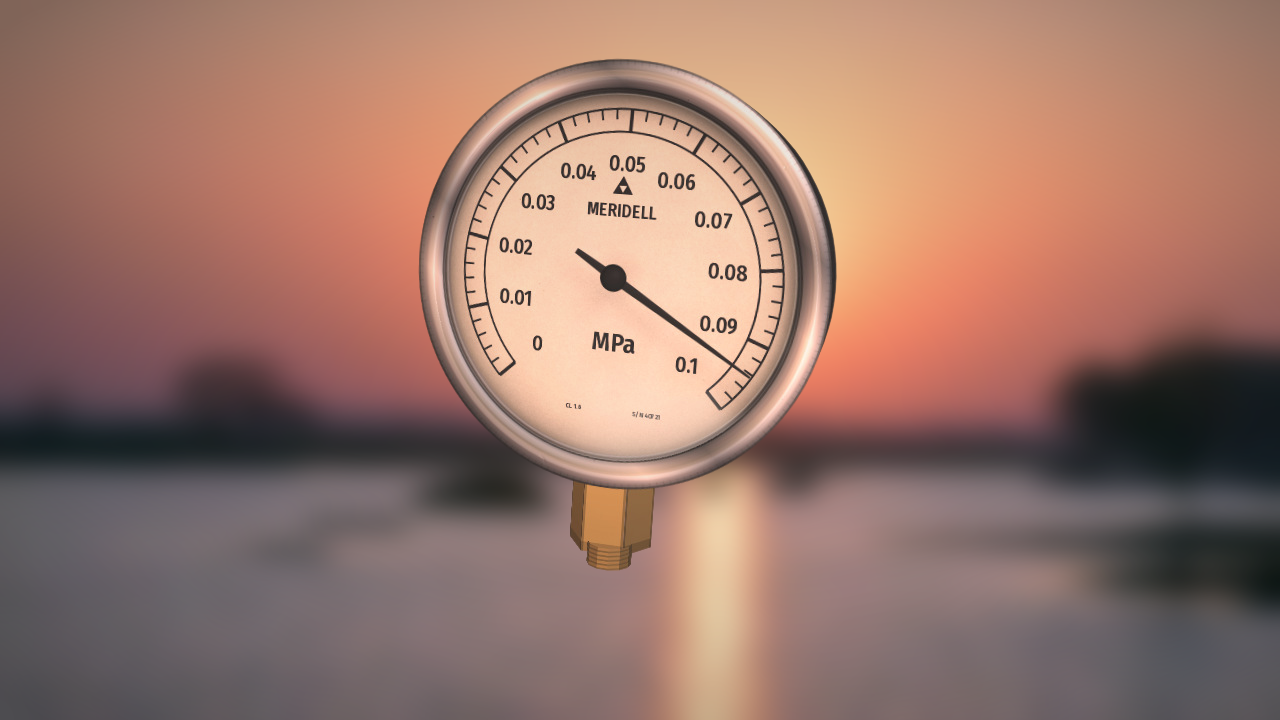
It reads value=0.094 unit=MPa
